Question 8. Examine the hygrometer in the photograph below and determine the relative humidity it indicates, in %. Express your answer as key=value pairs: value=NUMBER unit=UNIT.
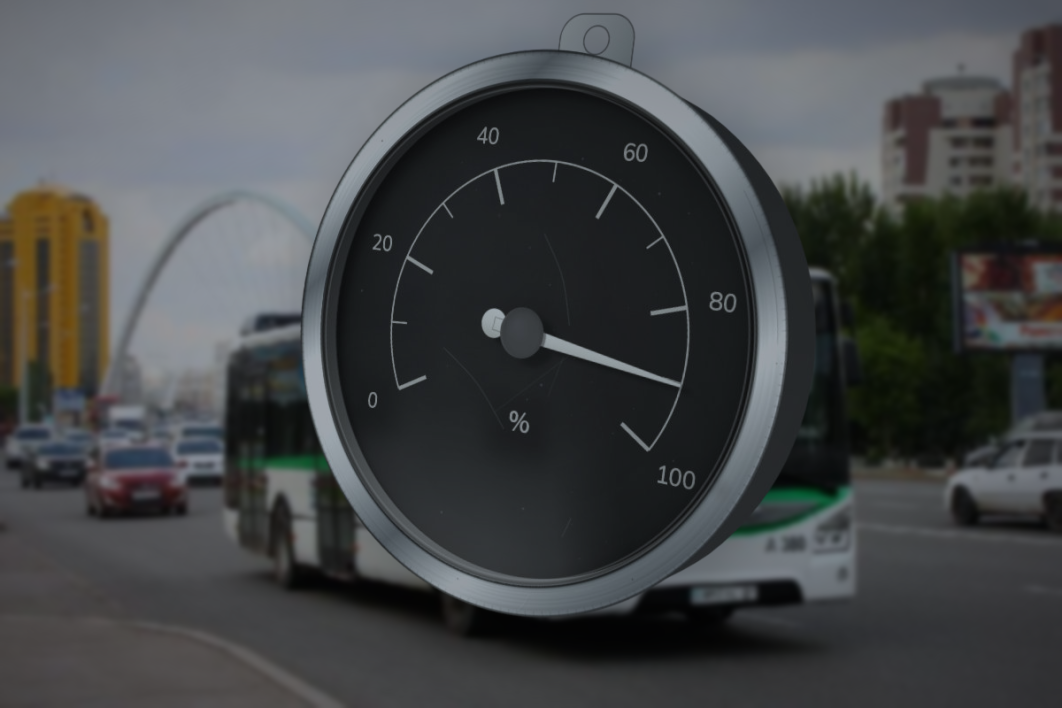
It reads value=90 unit=%
